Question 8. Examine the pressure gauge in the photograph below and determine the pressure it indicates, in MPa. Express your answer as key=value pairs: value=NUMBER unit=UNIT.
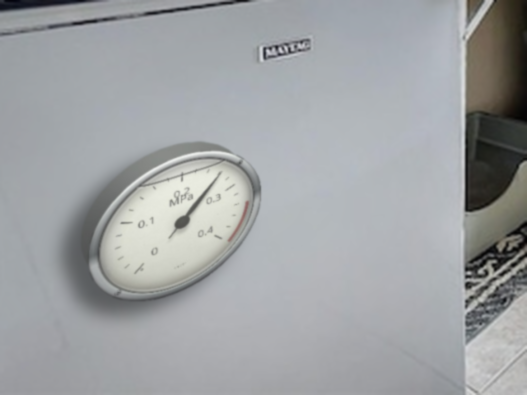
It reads value=0.26 unit=MPa
